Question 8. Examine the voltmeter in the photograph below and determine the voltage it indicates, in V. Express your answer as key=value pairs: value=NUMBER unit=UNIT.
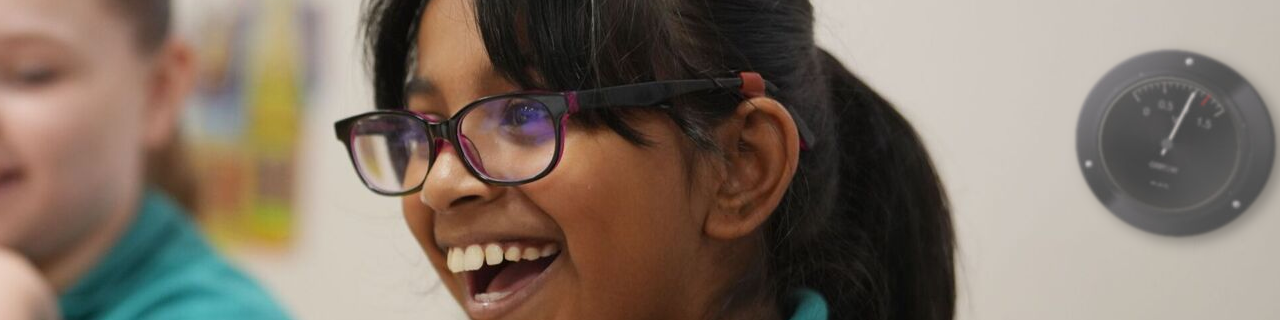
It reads value=1 unit=V
